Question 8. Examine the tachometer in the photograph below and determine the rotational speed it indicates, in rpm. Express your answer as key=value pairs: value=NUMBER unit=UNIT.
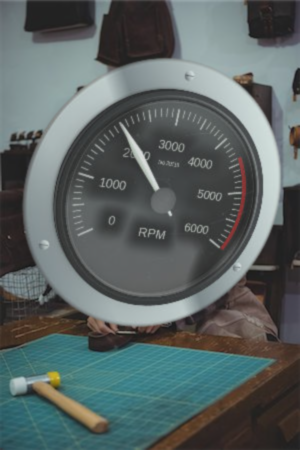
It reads value=2000 unit=rpm
